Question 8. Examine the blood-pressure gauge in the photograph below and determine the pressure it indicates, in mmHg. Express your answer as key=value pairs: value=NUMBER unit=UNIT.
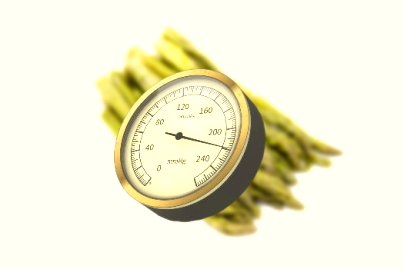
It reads value=220 unit=mmHg
